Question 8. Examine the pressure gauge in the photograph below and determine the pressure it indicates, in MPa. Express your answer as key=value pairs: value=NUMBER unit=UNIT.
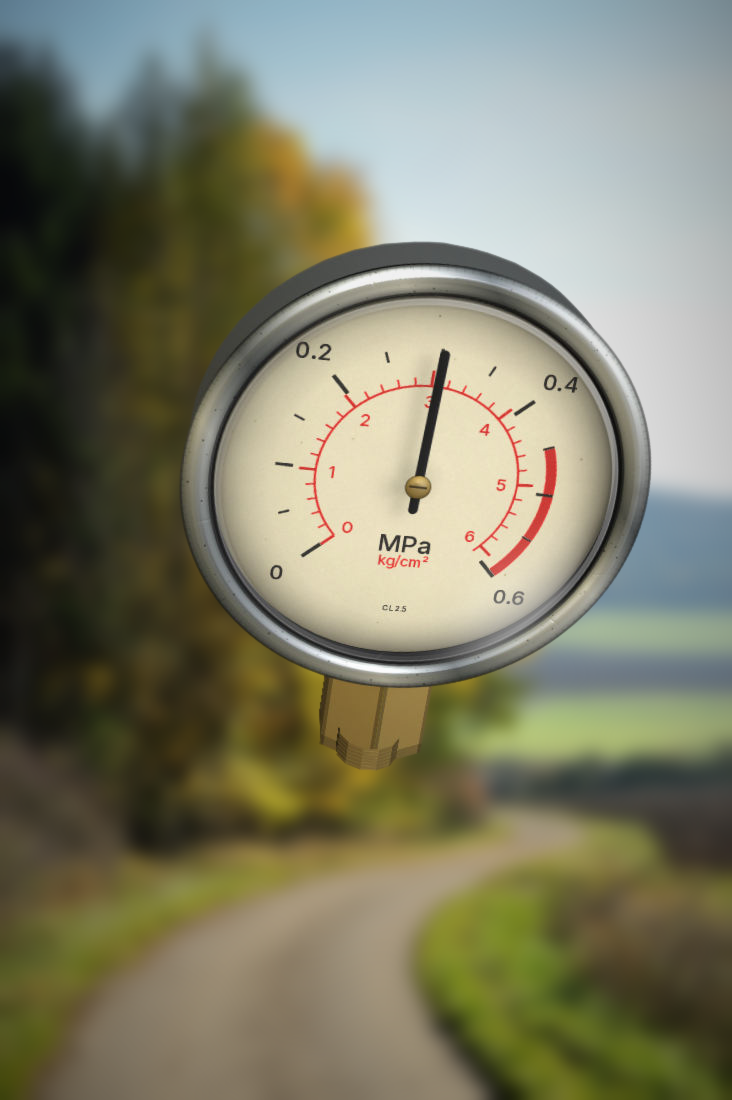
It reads value=0.3 unit=MPa
